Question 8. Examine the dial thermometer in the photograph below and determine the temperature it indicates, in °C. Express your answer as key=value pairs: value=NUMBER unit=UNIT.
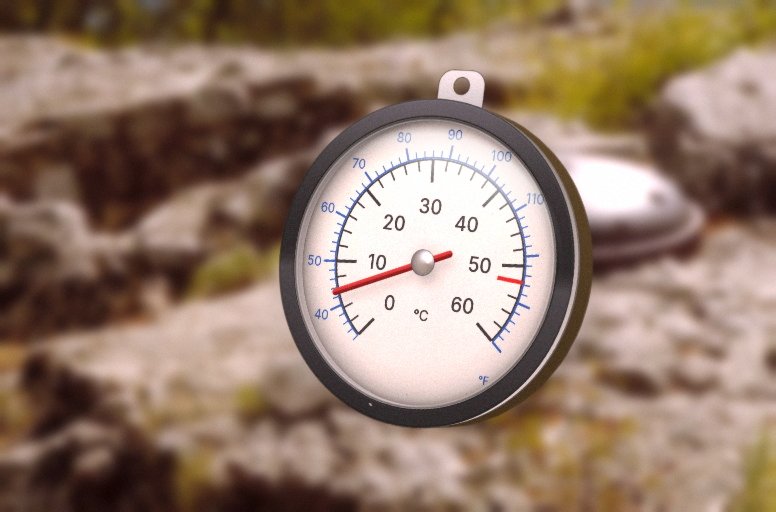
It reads value=6 unit=°C
